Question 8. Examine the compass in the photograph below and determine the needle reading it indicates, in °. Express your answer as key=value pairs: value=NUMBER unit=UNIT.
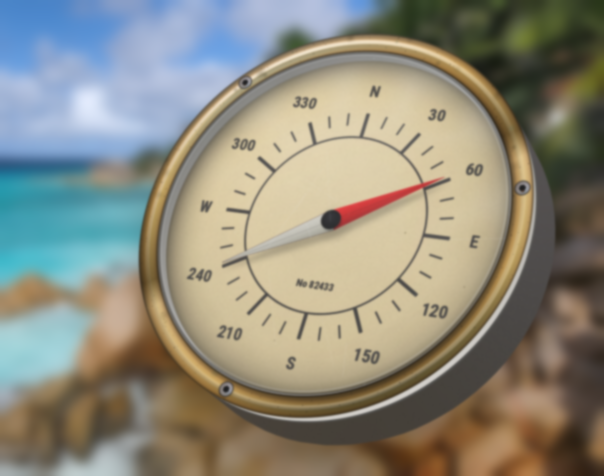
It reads value=60 unit=°
